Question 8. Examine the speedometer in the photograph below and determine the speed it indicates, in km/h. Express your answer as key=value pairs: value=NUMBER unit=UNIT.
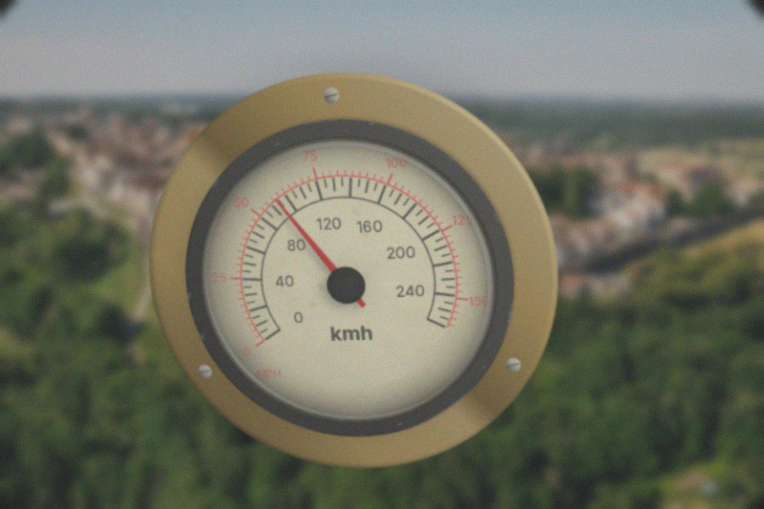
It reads value=95 unit=km/h
